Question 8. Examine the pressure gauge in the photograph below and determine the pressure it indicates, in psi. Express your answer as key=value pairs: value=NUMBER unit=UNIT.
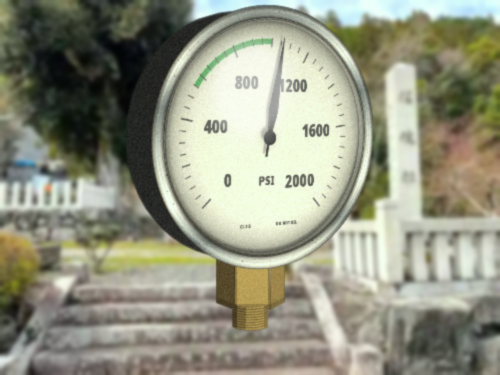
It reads value=1050 unit=psi
